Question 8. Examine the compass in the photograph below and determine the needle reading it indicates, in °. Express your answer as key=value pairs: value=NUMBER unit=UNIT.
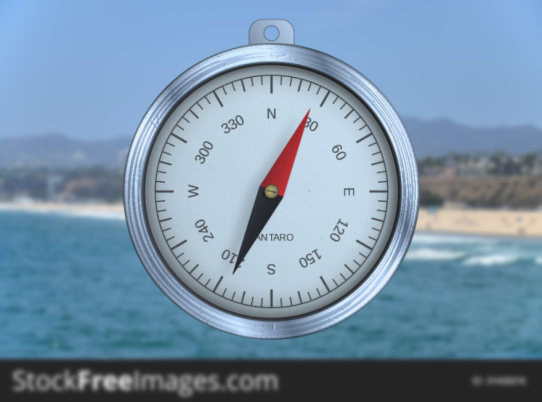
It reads value=25 unit=°
